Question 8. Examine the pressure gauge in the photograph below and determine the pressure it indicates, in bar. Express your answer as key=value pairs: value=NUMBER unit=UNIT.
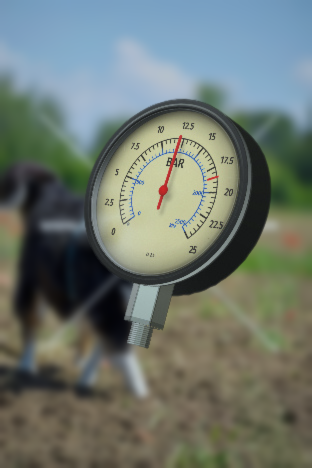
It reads value=12.5 unit=bar
